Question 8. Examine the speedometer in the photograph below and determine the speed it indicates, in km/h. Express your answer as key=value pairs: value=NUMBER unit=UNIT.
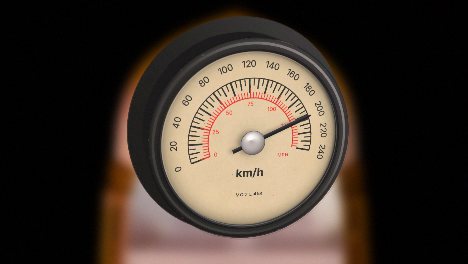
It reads value=200 unit=km/h
